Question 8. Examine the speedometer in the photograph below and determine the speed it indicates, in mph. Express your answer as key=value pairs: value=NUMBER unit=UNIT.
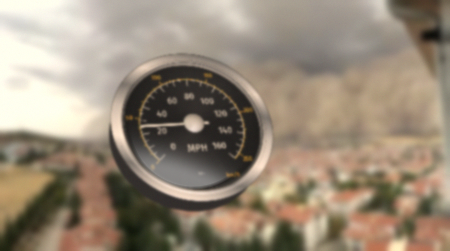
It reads value=25 unit=mph
